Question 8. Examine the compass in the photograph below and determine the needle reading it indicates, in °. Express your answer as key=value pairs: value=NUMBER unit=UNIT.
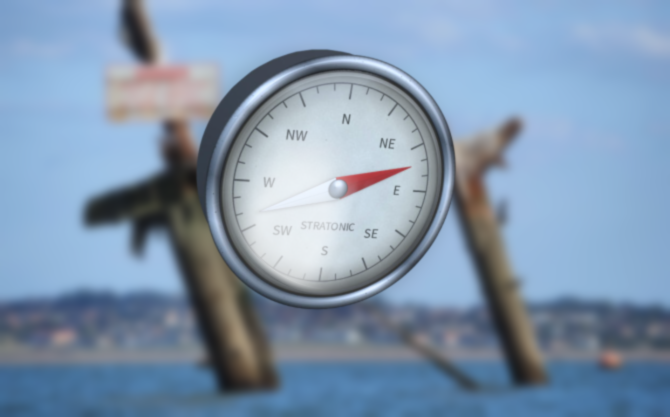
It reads value=70 unit=°
